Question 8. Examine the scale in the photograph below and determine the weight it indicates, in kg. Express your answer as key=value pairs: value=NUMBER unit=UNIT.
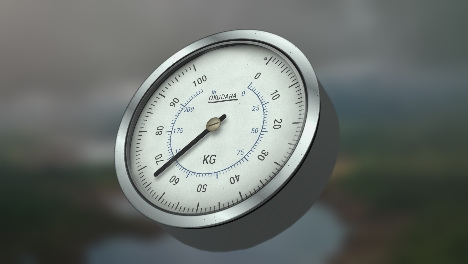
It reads value=65 unit=kg
